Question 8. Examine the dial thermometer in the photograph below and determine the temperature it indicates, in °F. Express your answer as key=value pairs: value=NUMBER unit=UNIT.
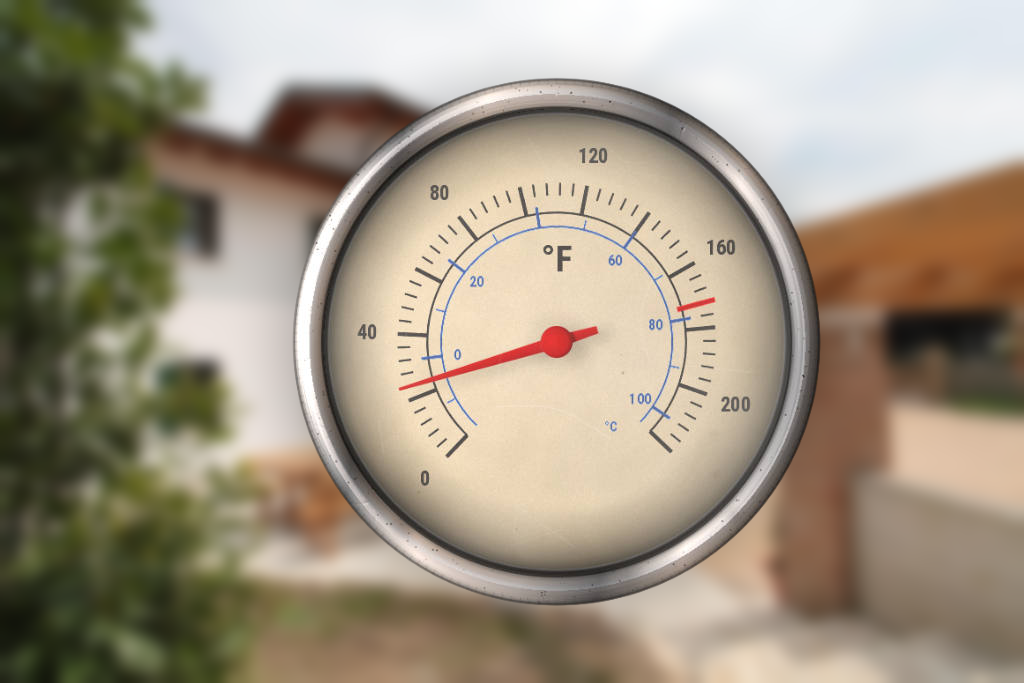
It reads value=24 unit=°F
